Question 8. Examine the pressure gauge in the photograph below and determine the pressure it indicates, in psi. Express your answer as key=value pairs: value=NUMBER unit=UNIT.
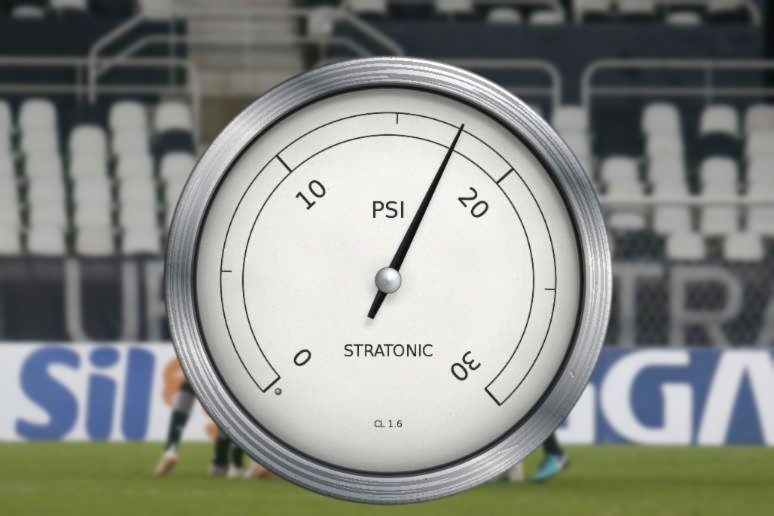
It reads value=17.5 unit=psi
